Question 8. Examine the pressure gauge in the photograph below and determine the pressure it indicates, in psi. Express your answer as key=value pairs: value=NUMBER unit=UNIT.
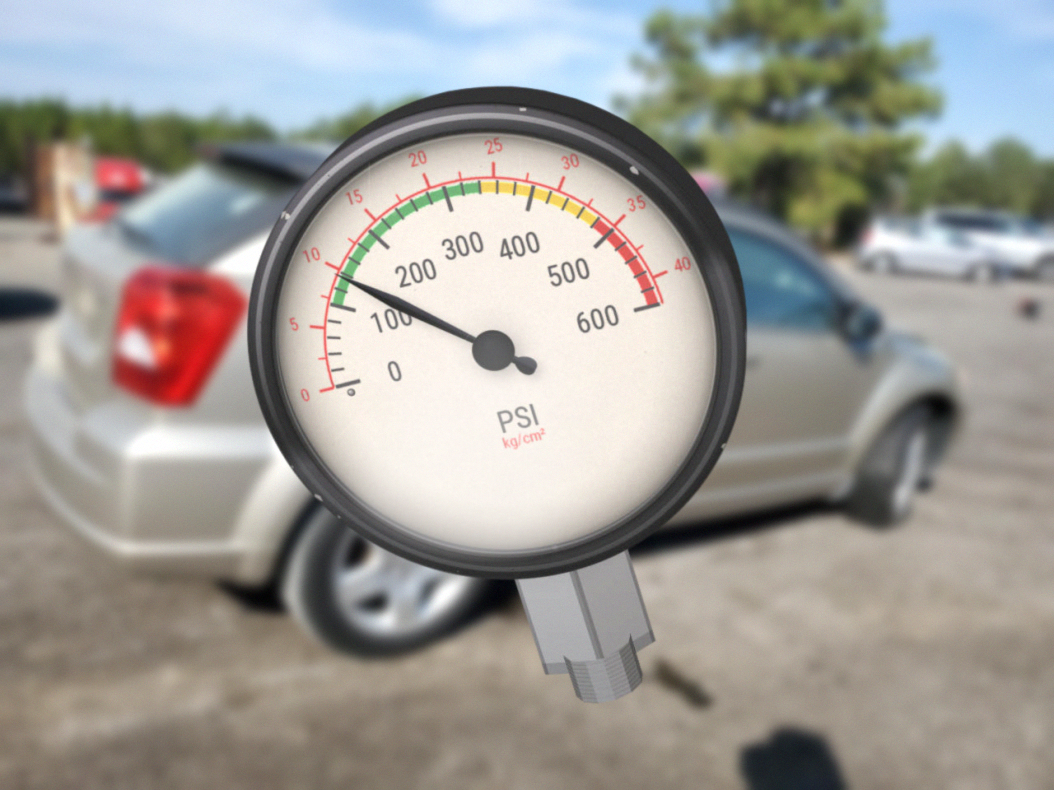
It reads value=140 unit=psi
